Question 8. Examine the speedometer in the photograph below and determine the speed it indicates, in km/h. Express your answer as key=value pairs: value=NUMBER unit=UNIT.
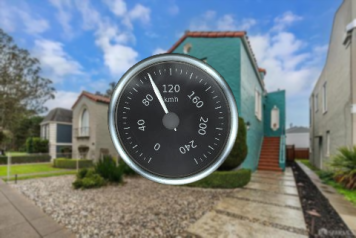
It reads value=100 unit=km/h
